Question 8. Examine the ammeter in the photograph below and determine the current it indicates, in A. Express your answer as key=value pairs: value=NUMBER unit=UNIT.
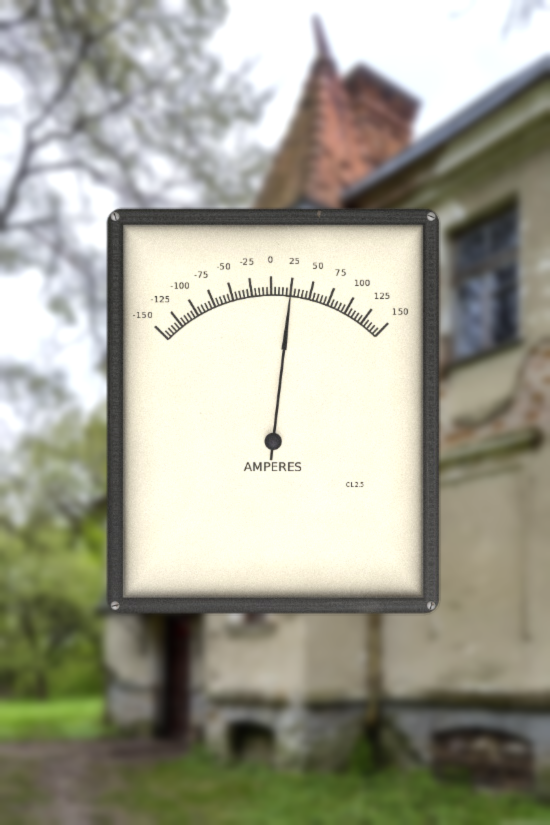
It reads value=25 unit=A
